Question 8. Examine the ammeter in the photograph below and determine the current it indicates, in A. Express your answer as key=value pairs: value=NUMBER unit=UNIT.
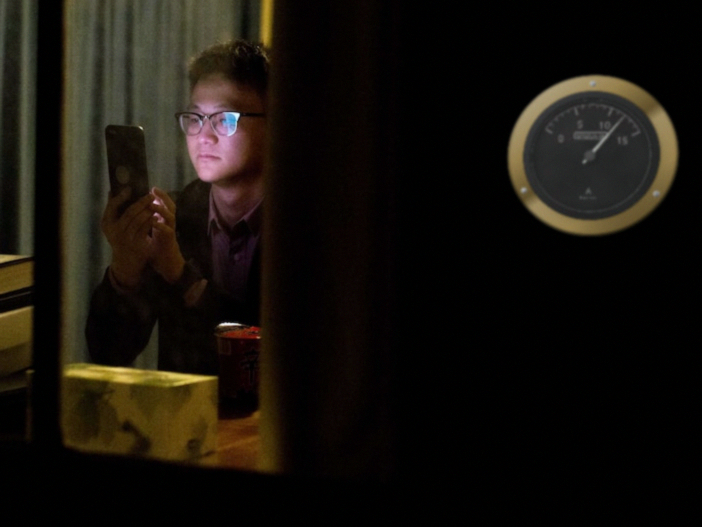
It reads value=12 unit=A
